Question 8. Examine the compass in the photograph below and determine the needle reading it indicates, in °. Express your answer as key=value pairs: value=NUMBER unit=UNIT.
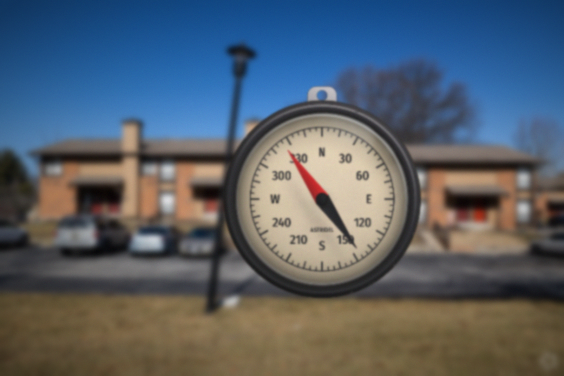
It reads value=325 unit=°
